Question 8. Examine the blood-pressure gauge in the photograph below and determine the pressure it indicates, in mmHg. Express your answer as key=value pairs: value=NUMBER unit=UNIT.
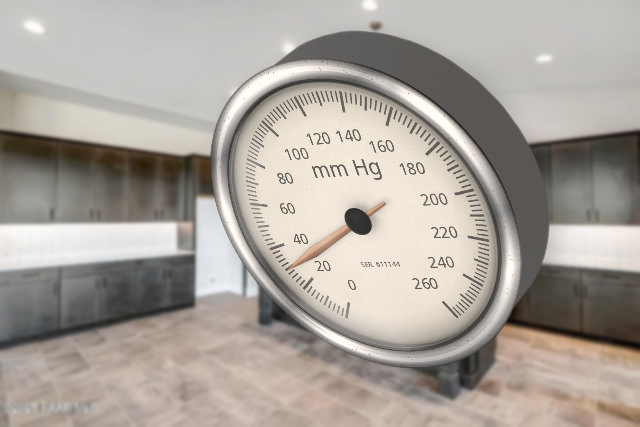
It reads value=30 unit=mmHg
